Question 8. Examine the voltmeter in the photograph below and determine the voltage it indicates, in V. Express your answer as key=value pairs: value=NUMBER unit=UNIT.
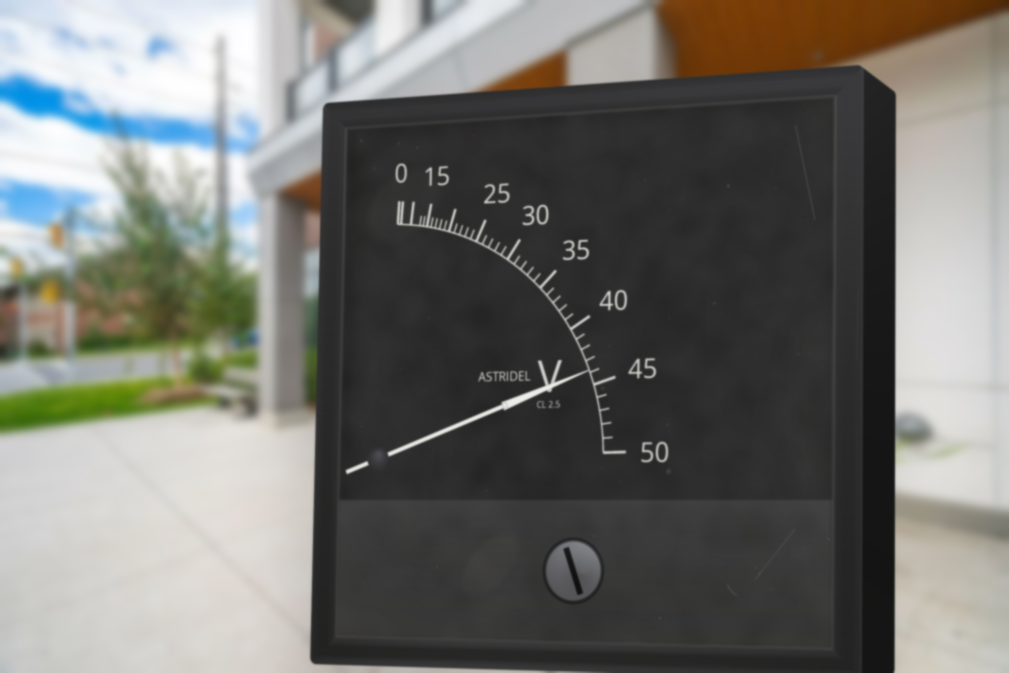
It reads value=44 unit=V
